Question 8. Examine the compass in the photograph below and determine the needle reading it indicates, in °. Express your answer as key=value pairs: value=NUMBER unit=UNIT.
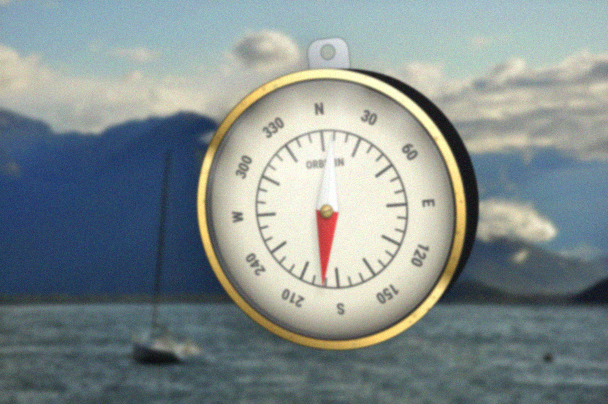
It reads value=190 unit=°
